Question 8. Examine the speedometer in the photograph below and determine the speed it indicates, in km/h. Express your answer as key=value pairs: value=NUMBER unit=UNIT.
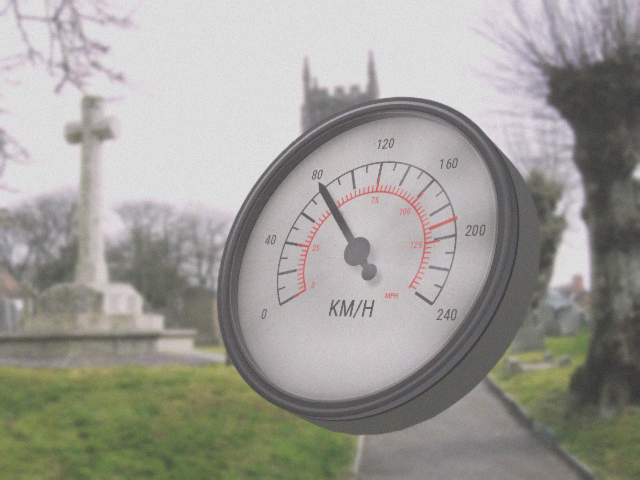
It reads value=80 unit=km/h
